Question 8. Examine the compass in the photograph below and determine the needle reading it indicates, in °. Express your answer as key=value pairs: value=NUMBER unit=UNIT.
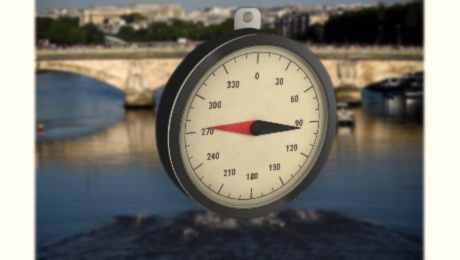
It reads value=275 unit=°
